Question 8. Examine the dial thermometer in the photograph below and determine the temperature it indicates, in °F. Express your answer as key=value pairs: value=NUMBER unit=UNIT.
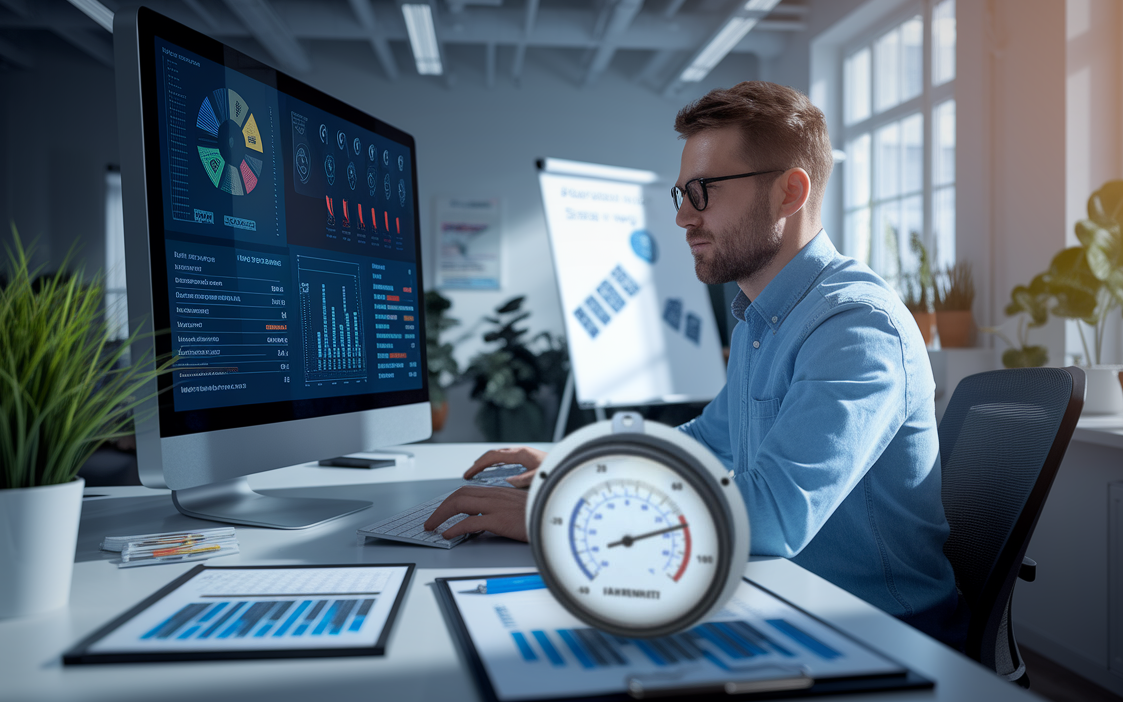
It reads value=80 unit=°F
